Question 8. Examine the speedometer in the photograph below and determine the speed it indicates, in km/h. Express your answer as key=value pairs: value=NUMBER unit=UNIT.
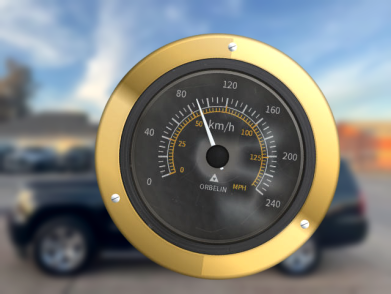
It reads value=90 unit=km/h
